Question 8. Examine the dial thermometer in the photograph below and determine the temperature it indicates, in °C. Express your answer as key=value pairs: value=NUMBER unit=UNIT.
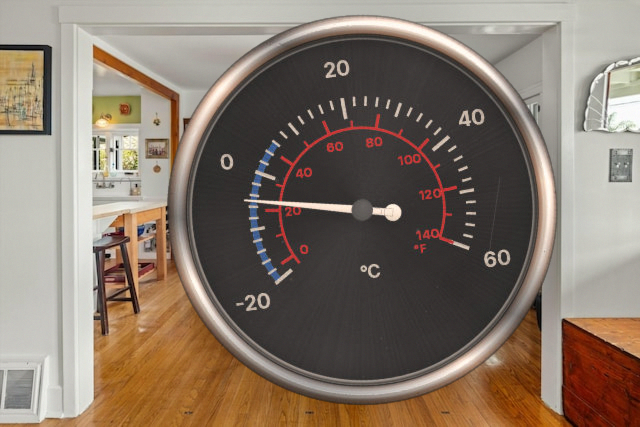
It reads value=-5 unit=°C
